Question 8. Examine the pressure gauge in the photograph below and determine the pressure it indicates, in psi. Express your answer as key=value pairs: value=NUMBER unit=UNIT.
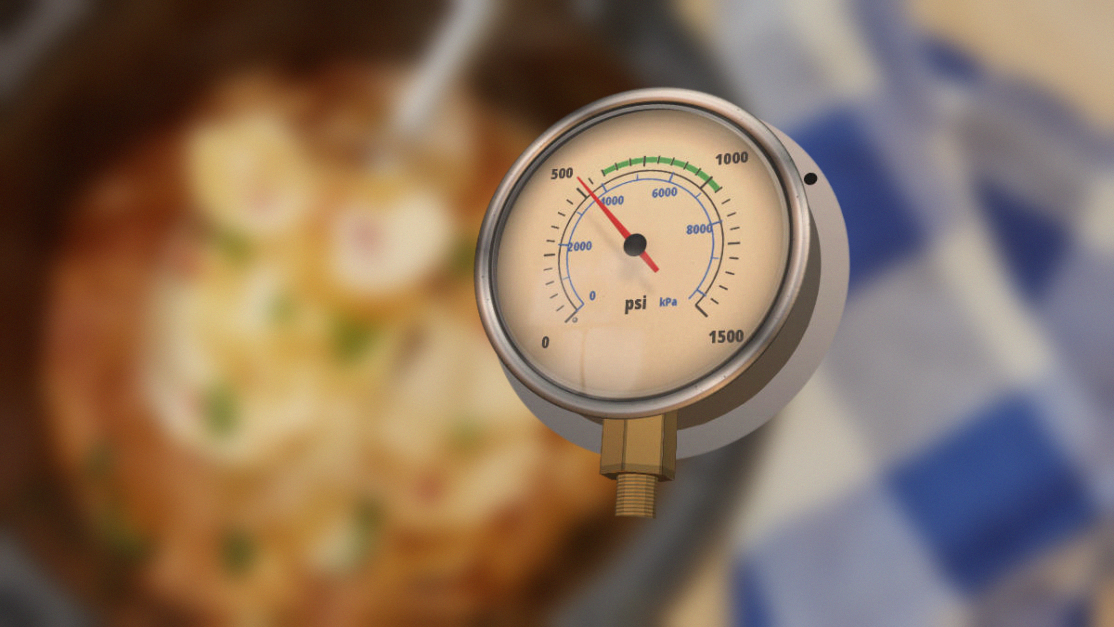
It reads value=525 unit=psi
